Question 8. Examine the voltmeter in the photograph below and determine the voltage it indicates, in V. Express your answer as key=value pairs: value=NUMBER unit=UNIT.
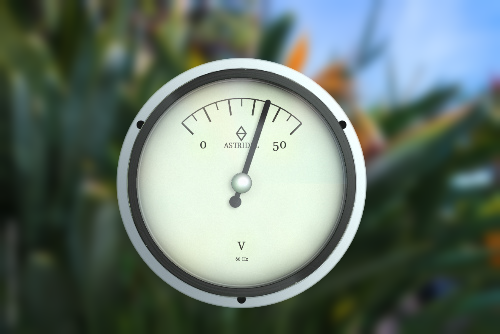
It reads value=35 unit=V
